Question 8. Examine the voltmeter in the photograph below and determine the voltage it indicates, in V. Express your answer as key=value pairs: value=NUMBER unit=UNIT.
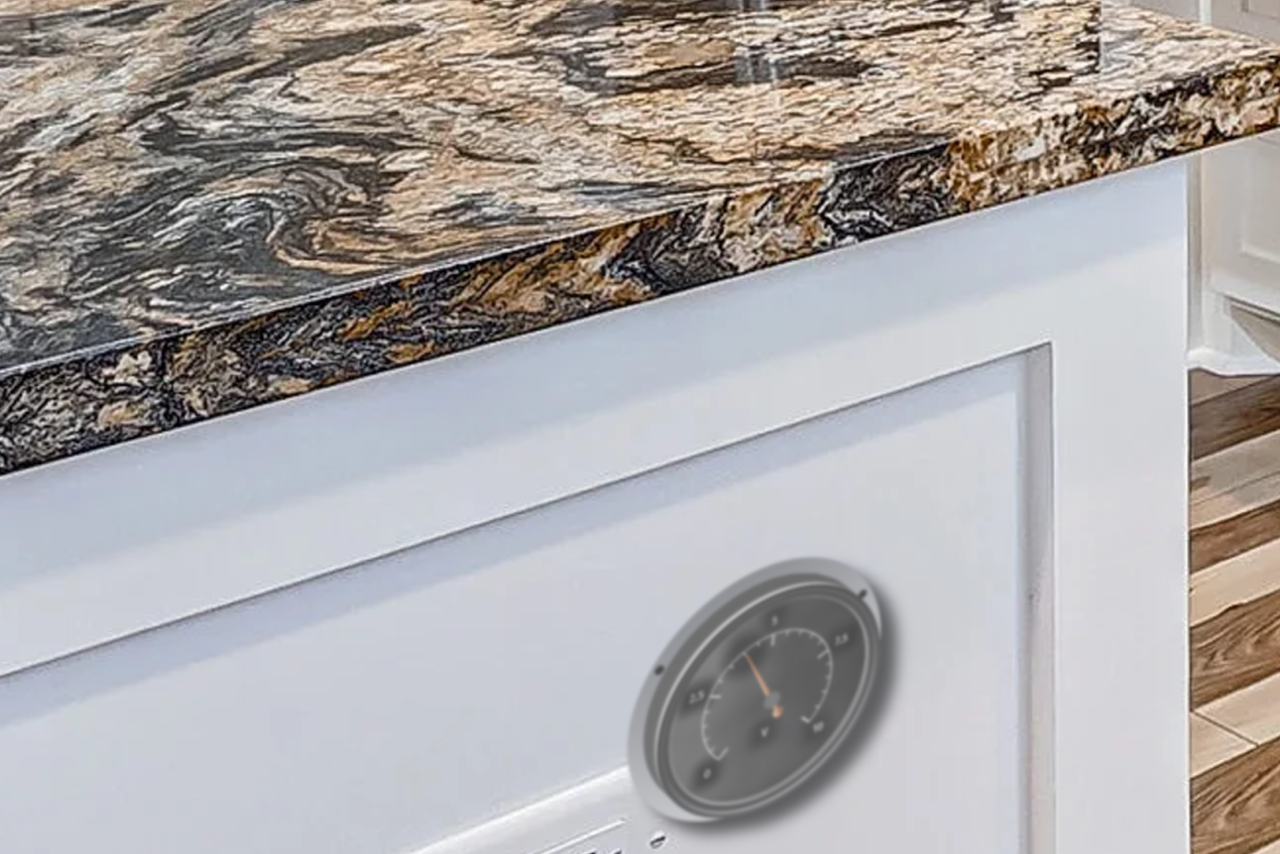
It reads value=4 unit=V
